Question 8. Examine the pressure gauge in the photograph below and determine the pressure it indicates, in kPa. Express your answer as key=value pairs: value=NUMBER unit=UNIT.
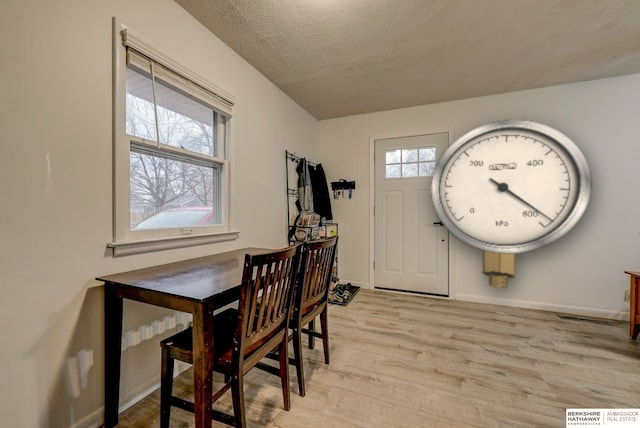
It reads value=580 unit=kPa
